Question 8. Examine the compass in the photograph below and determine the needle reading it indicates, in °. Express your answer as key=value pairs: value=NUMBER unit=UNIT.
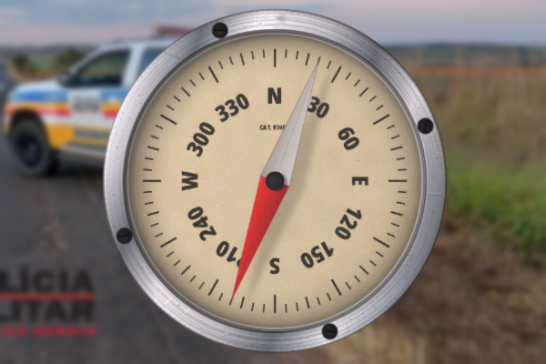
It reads value=200 unit=°
